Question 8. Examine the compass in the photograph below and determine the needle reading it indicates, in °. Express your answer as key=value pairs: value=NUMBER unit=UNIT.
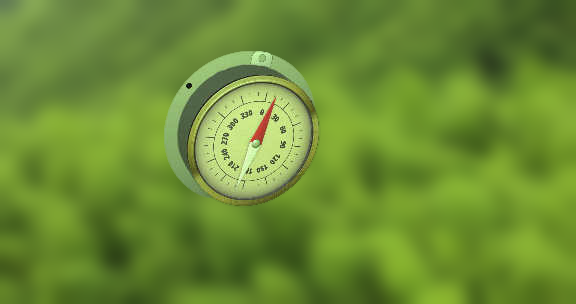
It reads value=10 unit=°
